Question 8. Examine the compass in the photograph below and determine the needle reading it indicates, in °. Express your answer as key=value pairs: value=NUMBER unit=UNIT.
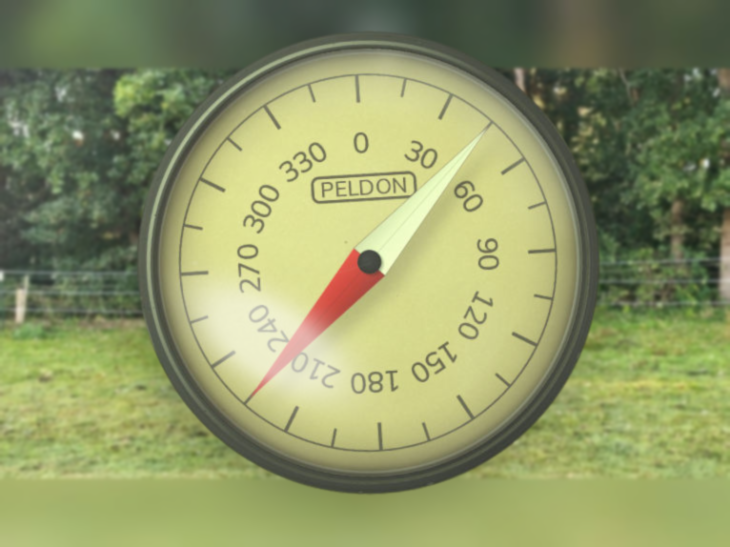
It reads value=225 unit=°
